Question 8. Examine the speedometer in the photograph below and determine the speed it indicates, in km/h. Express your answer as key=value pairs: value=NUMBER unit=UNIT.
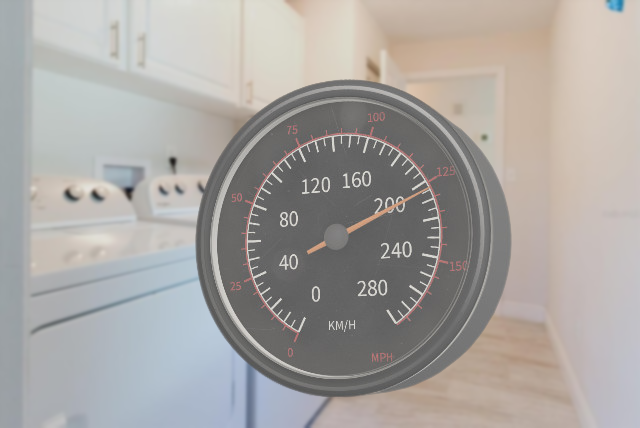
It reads value=205 unit=km/h
